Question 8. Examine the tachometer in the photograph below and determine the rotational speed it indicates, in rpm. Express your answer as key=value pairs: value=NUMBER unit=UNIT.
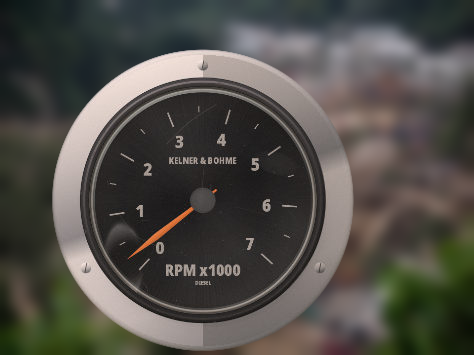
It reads value=250 unit=rpm
